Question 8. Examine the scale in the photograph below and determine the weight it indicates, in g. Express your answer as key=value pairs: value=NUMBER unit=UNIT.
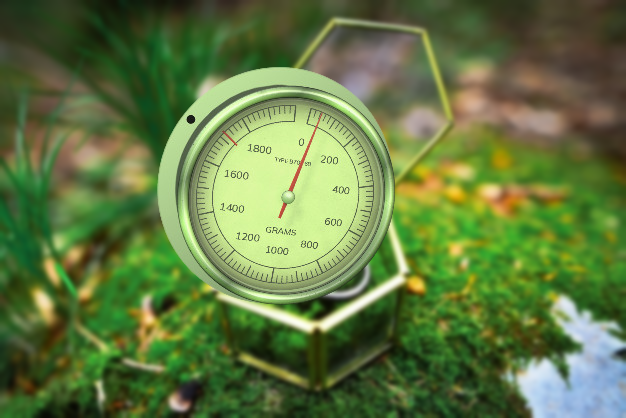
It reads value=40 unit=g
